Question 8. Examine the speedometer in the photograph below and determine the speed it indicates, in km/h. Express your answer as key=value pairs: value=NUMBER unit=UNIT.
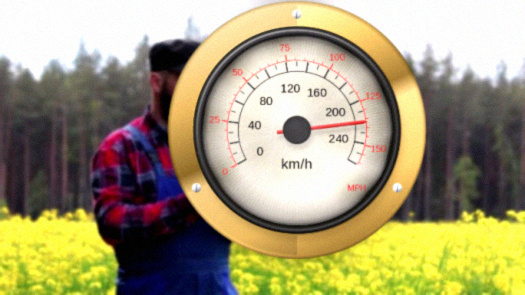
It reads value=220 unit=km/h
